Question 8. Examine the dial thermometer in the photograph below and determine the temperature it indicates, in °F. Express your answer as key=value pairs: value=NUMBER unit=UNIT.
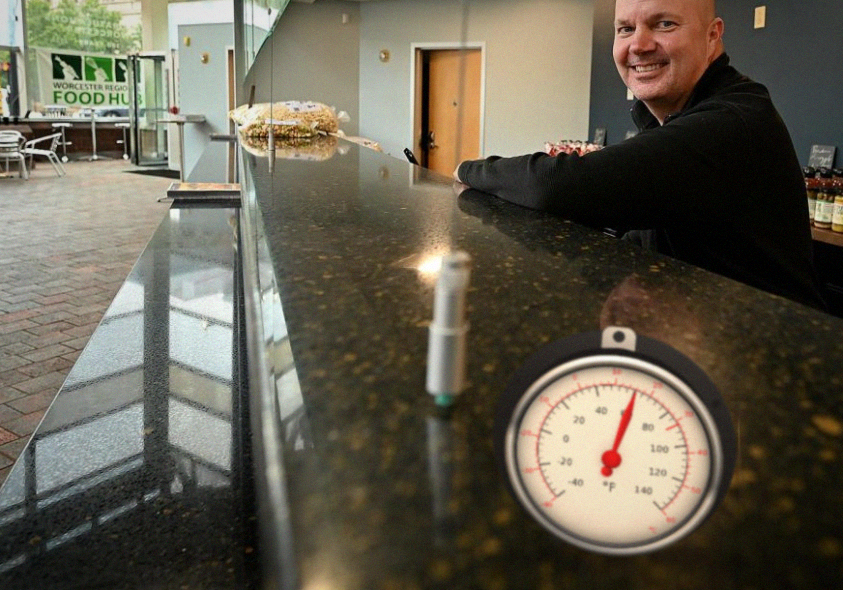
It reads value=60 unit=°F
